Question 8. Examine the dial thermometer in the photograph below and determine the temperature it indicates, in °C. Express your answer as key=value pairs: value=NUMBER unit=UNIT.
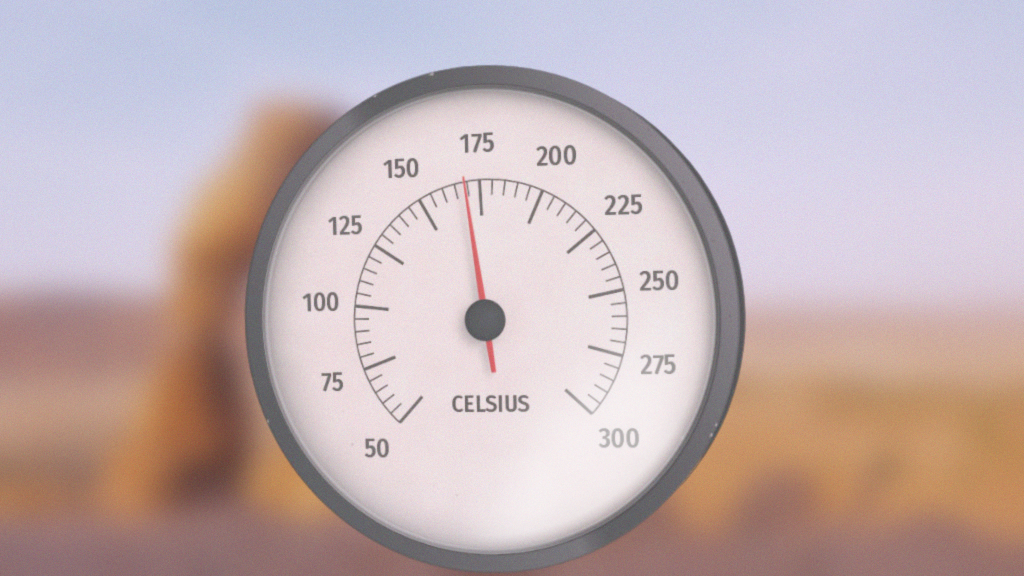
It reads value=170 unit=°C
